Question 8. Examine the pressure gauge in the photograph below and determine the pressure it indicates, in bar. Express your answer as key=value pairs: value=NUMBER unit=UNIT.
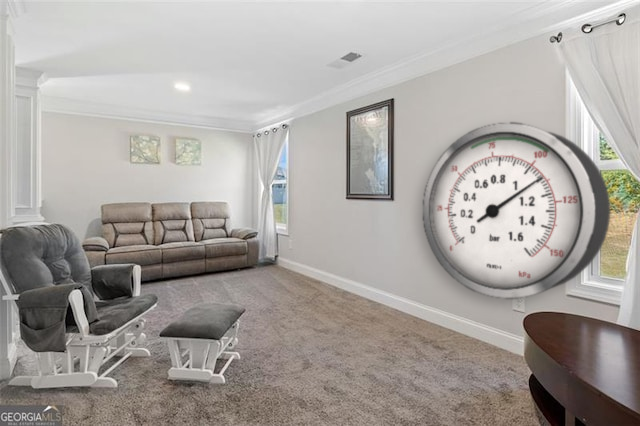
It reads value=1.1 unit=bar
